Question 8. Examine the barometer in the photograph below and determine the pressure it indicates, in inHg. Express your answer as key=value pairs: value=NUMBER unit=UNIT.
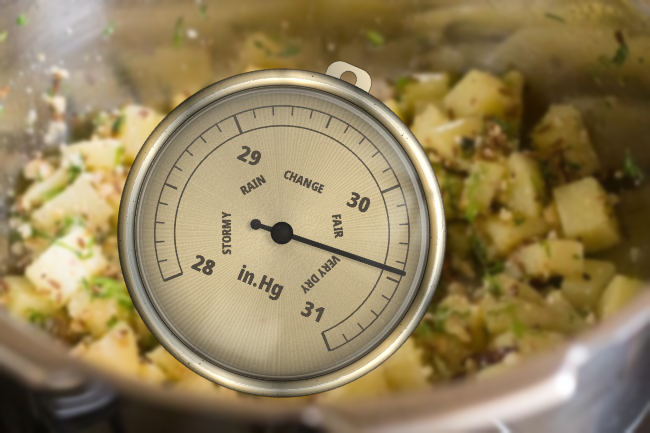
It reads value=30.45 unit=inHg
